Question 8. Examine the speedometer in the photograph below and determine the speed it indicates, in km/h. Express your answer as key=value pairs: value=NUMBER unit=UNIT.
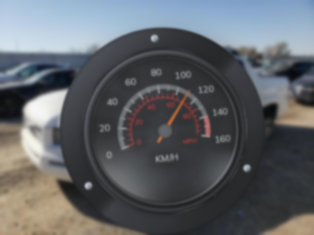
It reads value=110 unit=km/h
